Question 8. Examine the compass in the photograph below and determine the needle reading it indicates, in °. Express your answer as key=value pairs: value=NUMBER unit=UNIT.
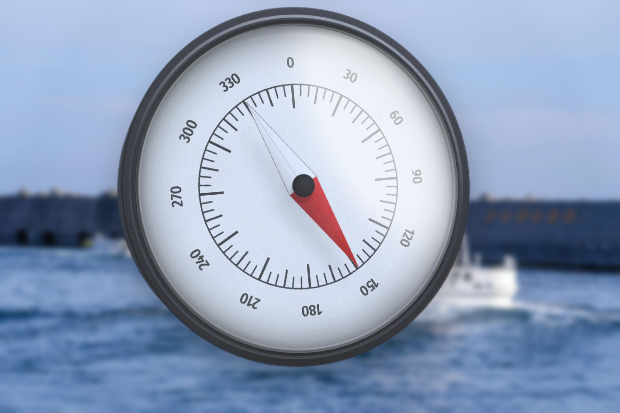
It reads value=150 unit=°
